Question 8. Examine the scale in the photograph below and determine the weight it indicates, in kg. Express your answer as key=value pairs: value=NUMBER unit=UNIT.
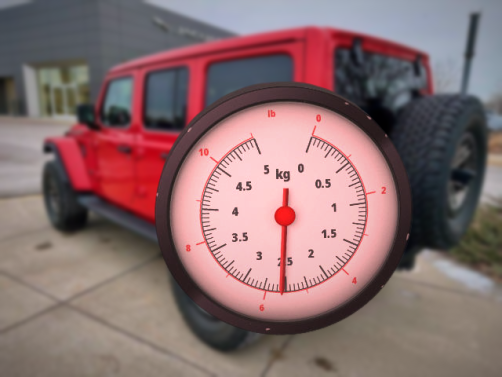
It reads value=2.55 unit=kg
